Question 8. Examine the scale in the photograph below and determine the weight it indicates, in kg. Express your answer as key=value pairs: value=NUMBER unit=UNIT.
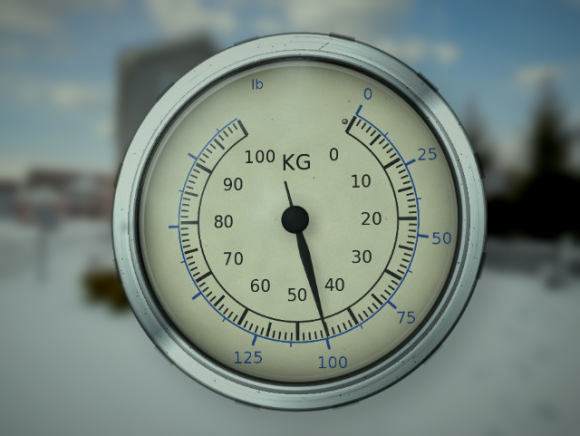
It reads value=45 unit=kg
